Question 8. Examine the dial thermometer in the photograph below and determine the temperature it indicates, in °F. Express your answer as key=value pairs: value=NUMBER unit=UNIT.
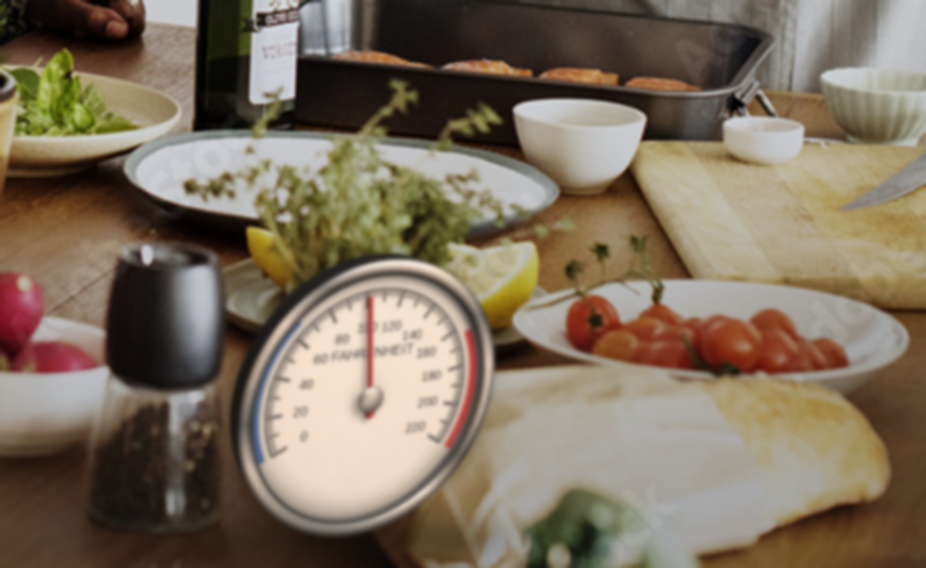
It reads value=100 unit=°F
